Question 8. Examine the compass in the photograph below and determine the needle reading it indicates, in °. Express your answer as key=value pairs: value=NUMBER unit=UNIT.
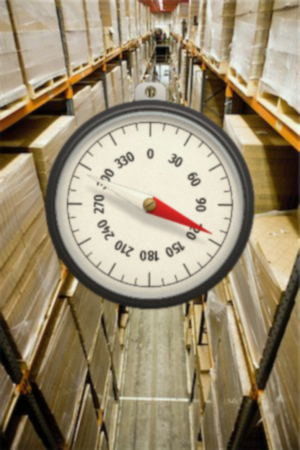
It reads value=115 unit=°
